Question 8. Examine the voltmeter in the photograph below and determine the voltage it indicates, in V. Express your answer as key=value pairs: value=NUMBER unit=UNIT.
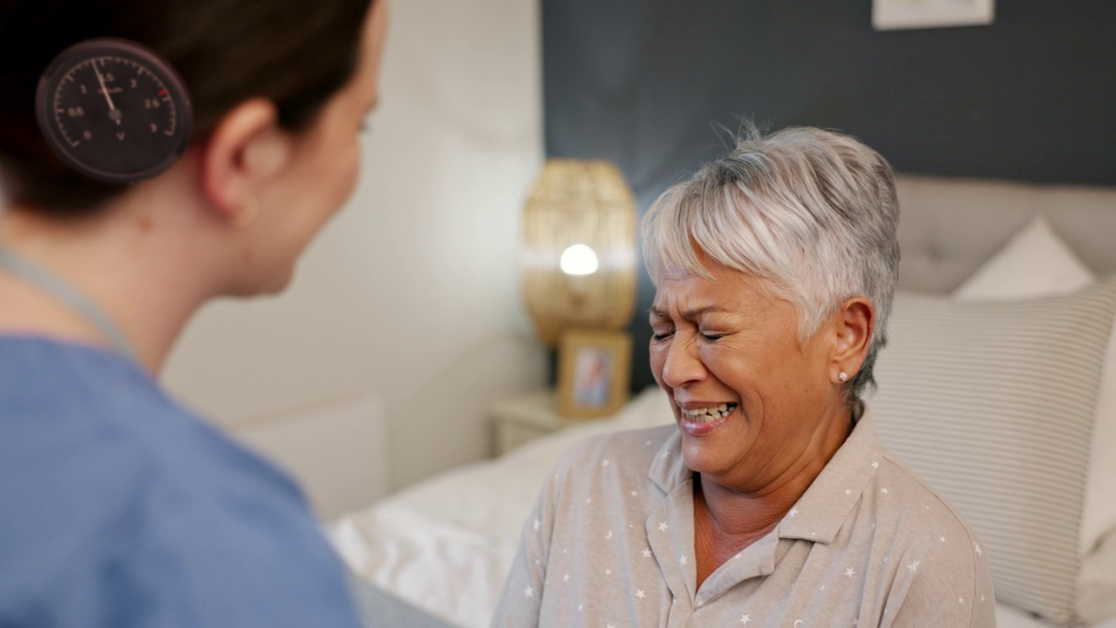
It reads value=1.4 unit=V
